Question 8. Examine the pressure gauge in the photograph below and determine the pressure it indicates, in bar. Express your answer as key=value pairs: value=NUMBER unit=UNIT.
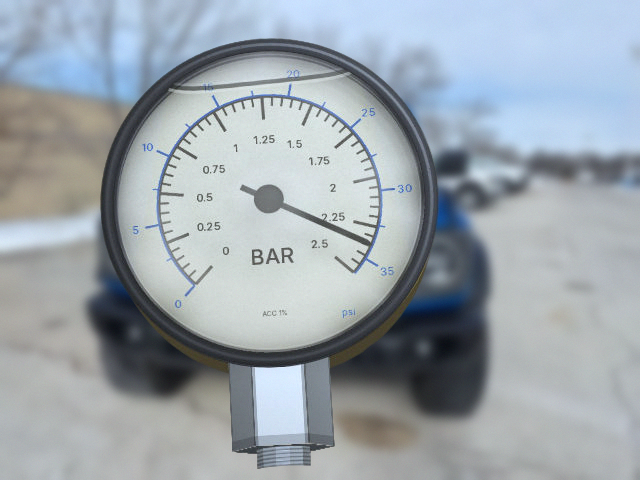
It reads value=2.35 unit=bar
